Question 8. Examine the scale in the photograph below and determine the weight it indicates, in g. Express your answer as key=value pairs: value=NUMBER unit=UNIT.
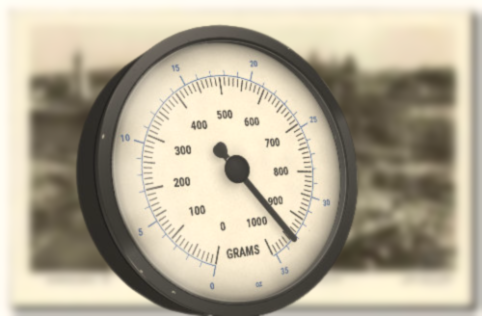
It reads value=950 unit=g
